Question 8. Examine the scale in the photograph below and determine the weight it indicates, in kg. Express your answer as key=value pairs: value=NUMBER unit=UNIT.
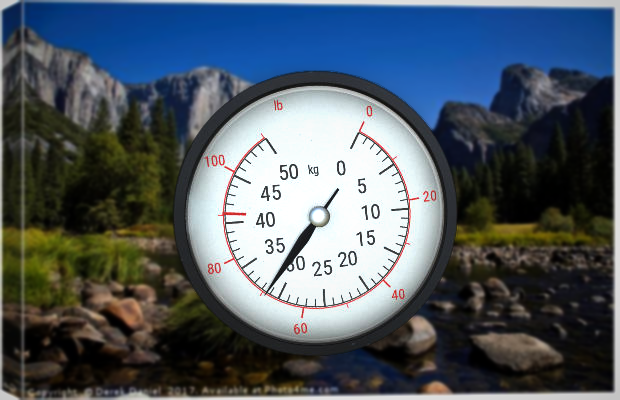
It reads value=31.5 unit=kg
